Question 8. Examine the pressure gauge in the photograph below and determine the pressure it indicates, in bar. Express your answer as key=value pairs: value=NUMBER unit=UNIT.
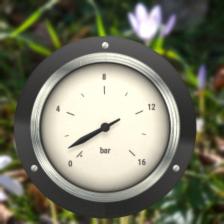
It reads value=1 unit=bar
